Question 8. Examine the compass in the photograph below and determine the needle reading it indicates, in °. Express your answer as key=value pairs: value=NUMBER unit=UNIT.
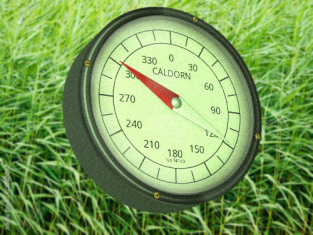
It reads value=300 unit=°
